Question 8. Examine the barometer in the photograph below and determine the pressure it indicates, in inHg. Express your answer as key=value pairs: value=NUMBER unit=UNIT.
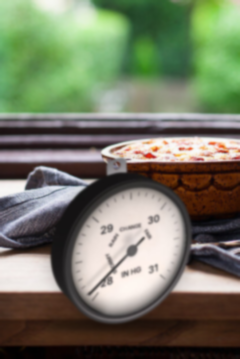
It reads value=28.1 unit=inHg
